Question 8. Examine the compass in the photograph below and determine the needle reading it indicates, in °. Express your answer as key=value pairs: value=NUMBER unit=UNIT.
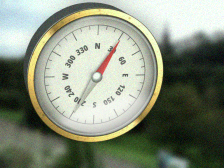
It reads value=30 unit=°
